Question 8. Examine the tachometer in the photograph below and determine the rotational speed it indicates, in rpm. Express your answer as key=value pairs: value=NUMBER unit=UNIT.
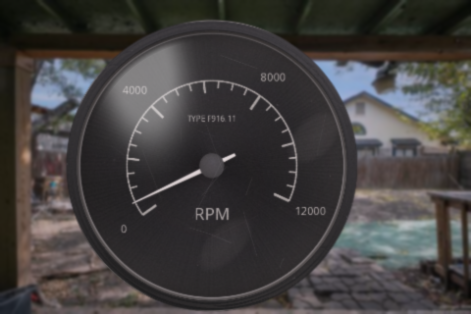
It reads value=500 unit=rpm
